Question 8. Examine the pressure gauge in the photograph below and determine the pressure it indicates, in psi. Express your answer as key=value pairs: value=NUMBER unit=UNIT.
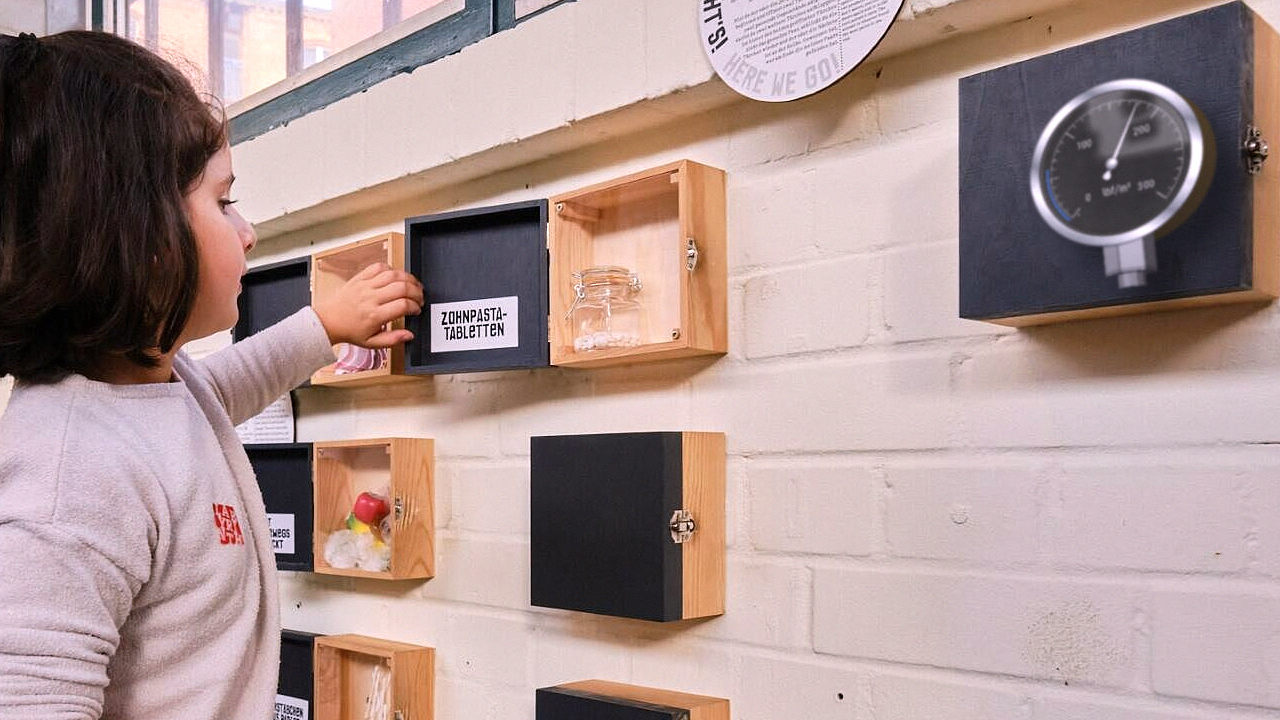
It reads value=180 unit=psi
